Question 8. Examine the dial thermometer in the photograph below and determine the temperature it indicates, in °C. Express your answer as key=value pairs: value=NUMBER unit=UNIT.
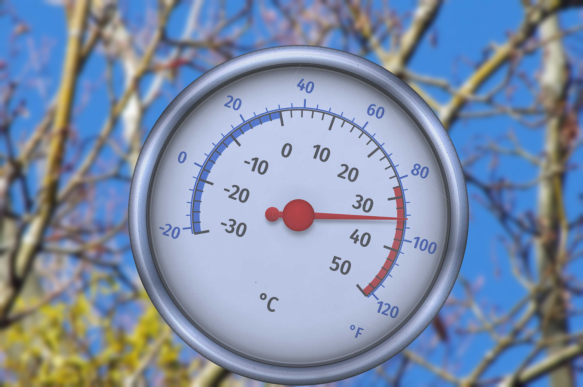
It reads value=34 unit=°C
